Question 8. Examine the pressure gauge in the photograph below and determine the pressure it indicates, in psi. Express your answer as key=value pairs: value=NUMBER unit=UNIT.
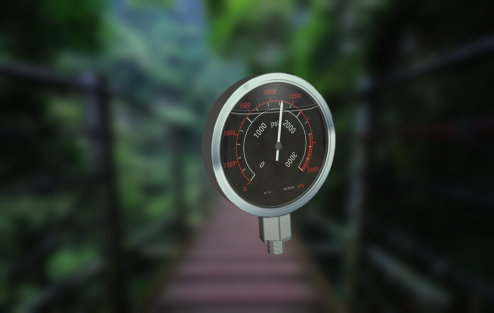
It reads value=1600 unit=psi
